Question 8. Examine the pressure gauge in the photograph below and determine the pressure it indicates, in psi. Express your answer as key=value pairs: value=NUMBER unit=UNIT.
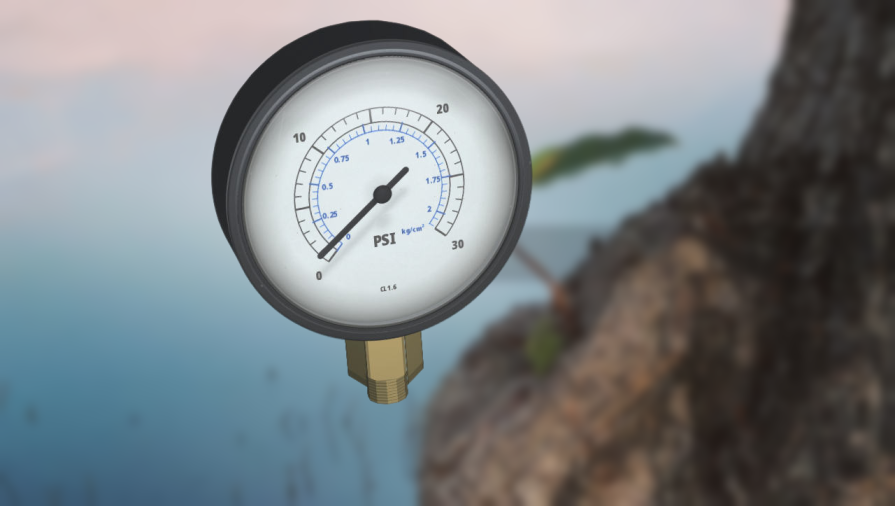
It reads value=1 unit=psi
